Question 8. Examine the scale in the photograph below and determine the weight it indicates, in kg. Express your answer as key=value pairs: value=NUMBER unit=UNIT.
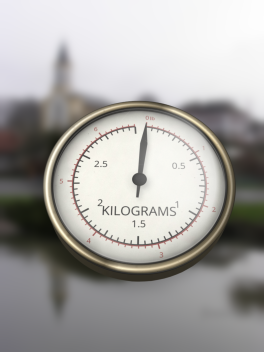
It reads value=0 unit=kg
